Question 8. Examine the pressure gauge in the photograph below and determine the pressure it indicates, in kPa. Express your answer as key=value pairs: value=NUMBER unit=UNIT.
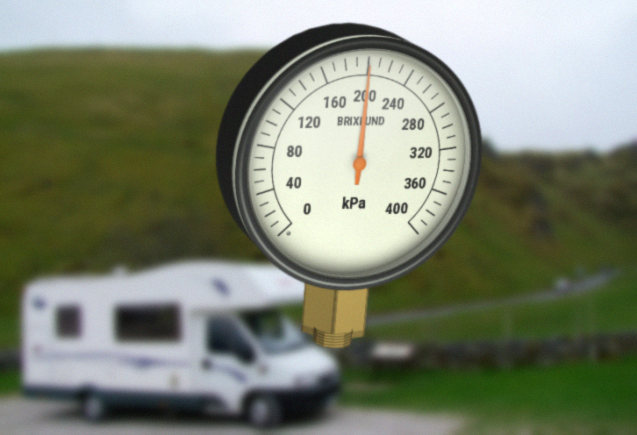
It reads value=200 unit=kPa
